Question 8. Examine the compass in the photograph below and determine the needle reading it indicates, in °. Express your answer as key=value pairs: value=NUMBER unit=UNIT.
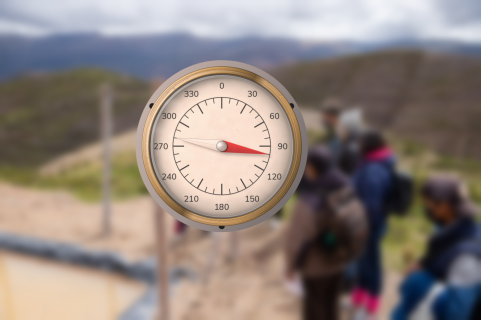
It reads value=100 unit=°
